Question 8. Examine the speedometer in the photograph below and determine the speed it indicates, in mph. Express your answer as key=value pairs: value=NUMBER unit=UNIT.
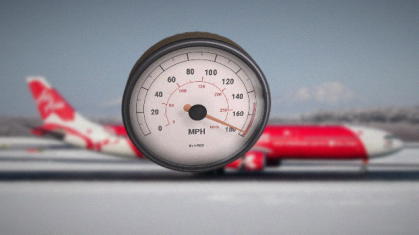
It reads value=175 unit=mph
